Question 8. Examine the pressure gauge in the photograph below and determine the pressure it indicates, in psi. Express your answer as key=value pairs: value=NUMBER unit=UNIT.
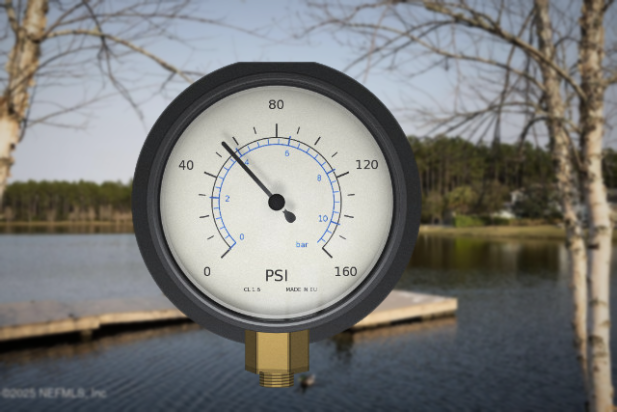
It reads value=55 unit=psi
